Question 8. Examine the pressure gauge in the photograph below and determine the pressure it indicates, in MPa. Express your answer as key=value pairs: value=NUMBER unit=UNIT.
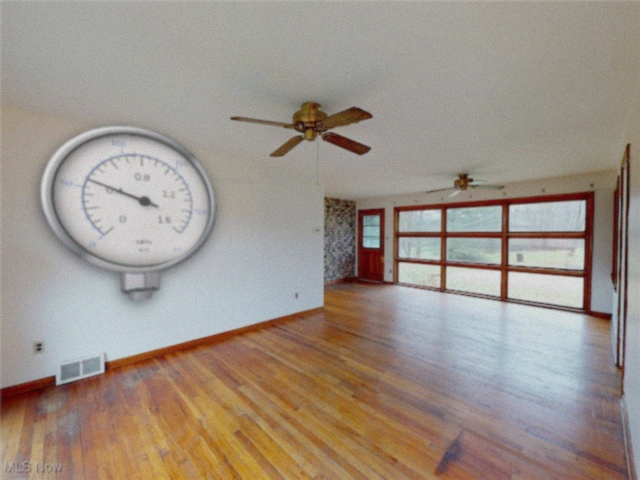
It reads value=0.4 unit=MPa
